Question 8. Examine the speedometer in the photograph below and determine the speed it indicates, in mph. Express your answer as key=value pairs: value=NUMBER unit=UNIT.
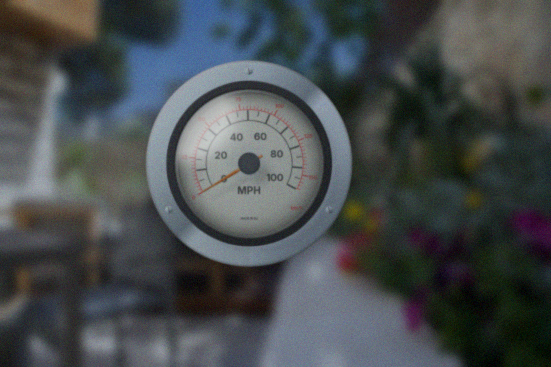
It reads value=0 unit=mph
